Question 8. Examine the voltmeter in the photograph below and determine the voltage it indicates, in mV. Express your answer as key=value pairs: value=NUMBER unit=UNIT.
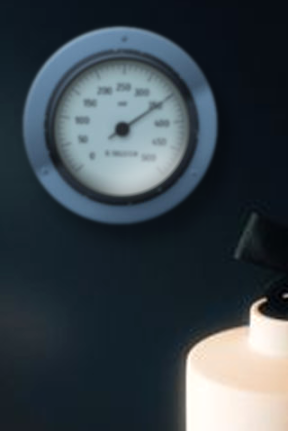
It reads value=350 unit=mV
